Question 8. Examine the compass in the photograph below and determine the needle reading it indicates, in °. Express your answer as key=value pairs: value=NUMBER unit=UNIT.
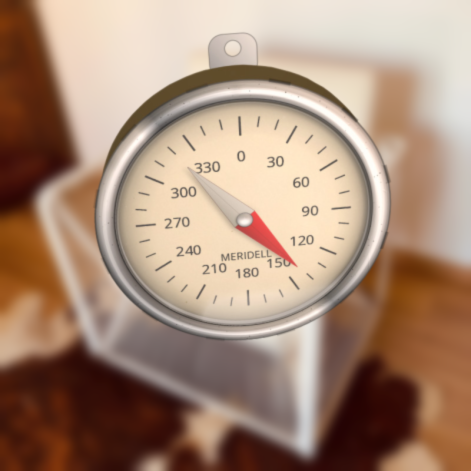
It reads value=140 unit=°
